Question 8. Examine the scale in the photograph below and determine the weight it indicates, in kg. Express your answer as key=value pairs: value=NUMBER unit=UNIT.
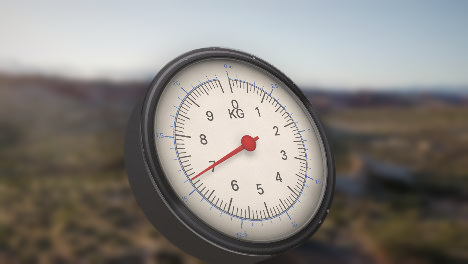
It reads value=7 unit=kg
